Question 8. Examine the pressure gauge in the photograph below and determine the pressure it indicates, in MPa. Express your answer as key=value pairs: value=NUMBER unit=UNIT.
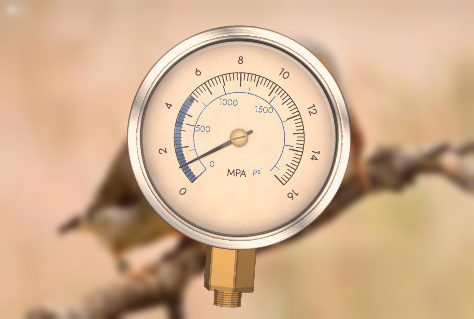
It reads value=1 unit=MPa
